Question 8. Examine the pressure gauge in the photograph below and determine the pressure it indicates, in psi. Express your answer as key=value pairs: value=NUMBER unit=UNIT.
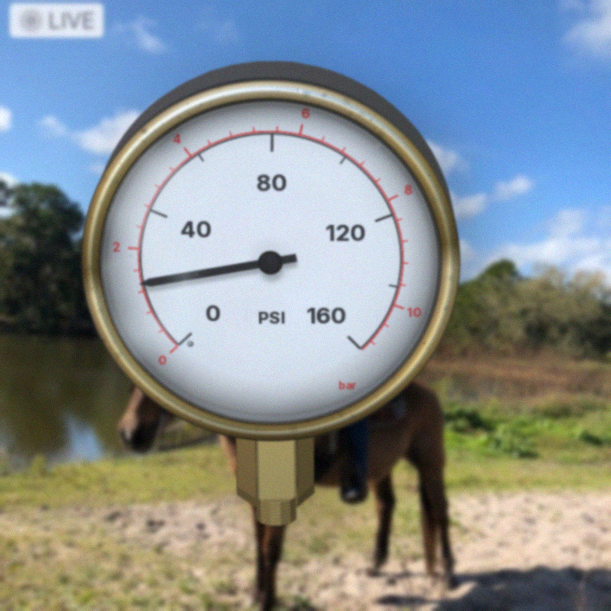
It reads value=20 unit=psi
